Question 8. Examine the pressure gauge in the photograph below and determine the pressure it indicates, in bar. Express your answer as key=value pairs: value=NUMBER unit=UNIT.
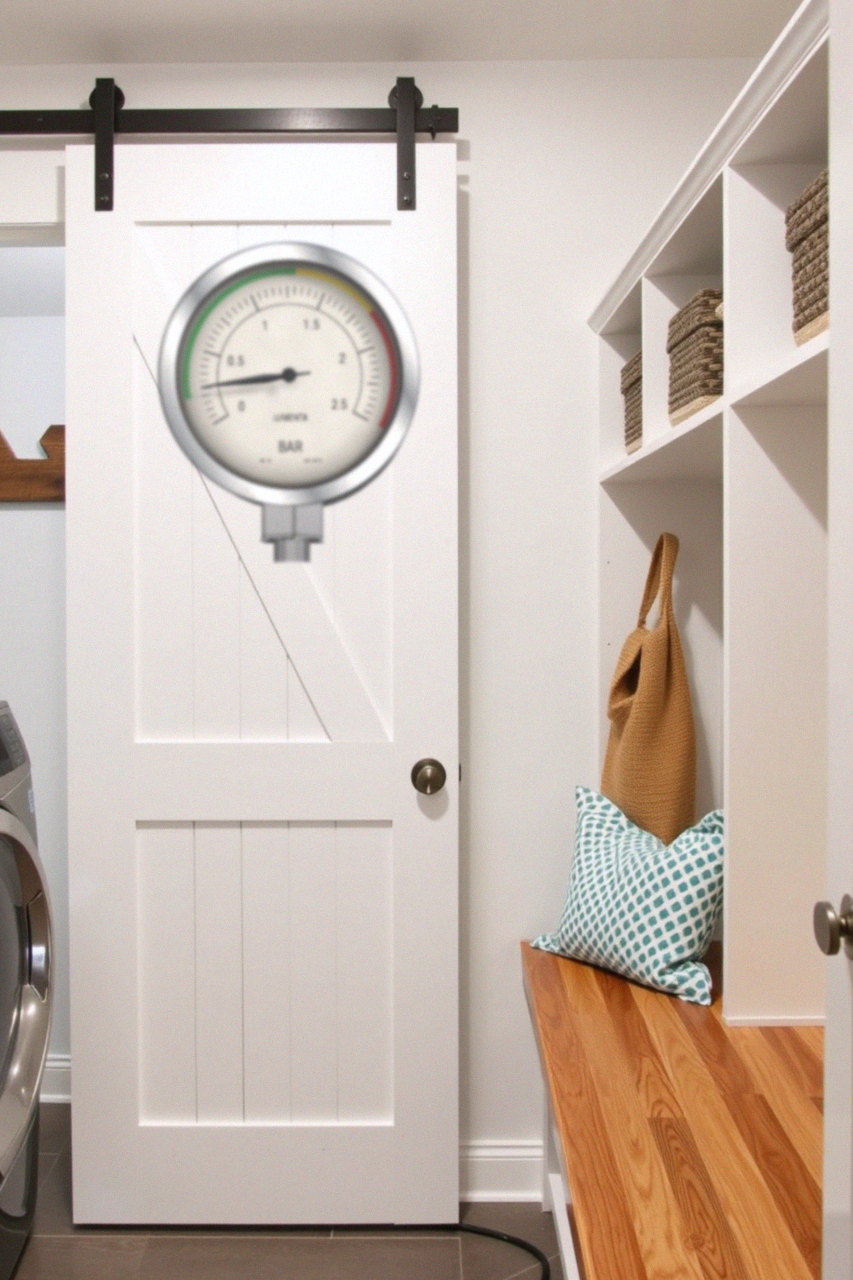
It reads value=0.25 unit=bar
